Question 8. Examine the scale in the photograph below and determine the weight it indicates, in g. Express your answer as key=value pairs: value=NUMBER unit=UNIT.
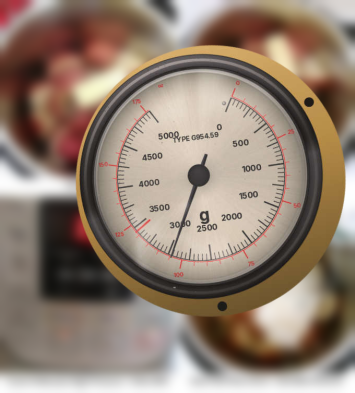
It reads value=2950 unit=g
